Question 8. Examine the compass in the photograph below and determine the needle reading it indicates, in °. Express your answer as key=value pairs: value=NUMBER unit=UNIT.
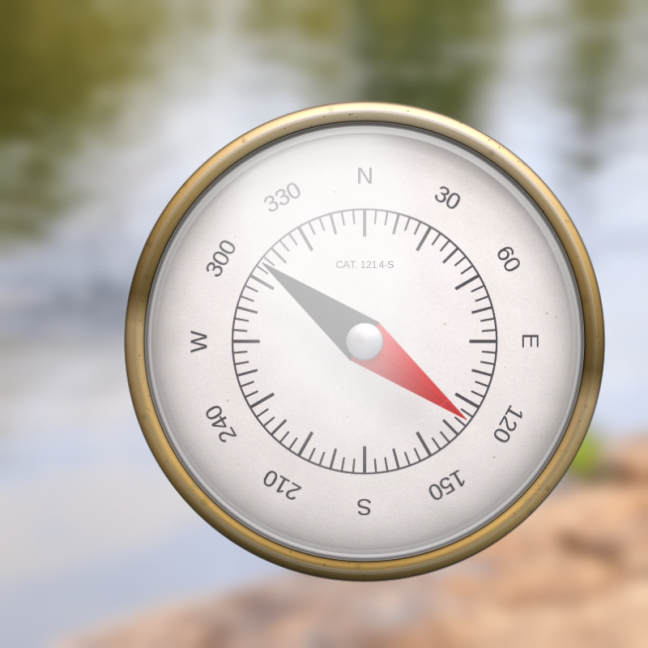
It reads value=127.5 unit=°
